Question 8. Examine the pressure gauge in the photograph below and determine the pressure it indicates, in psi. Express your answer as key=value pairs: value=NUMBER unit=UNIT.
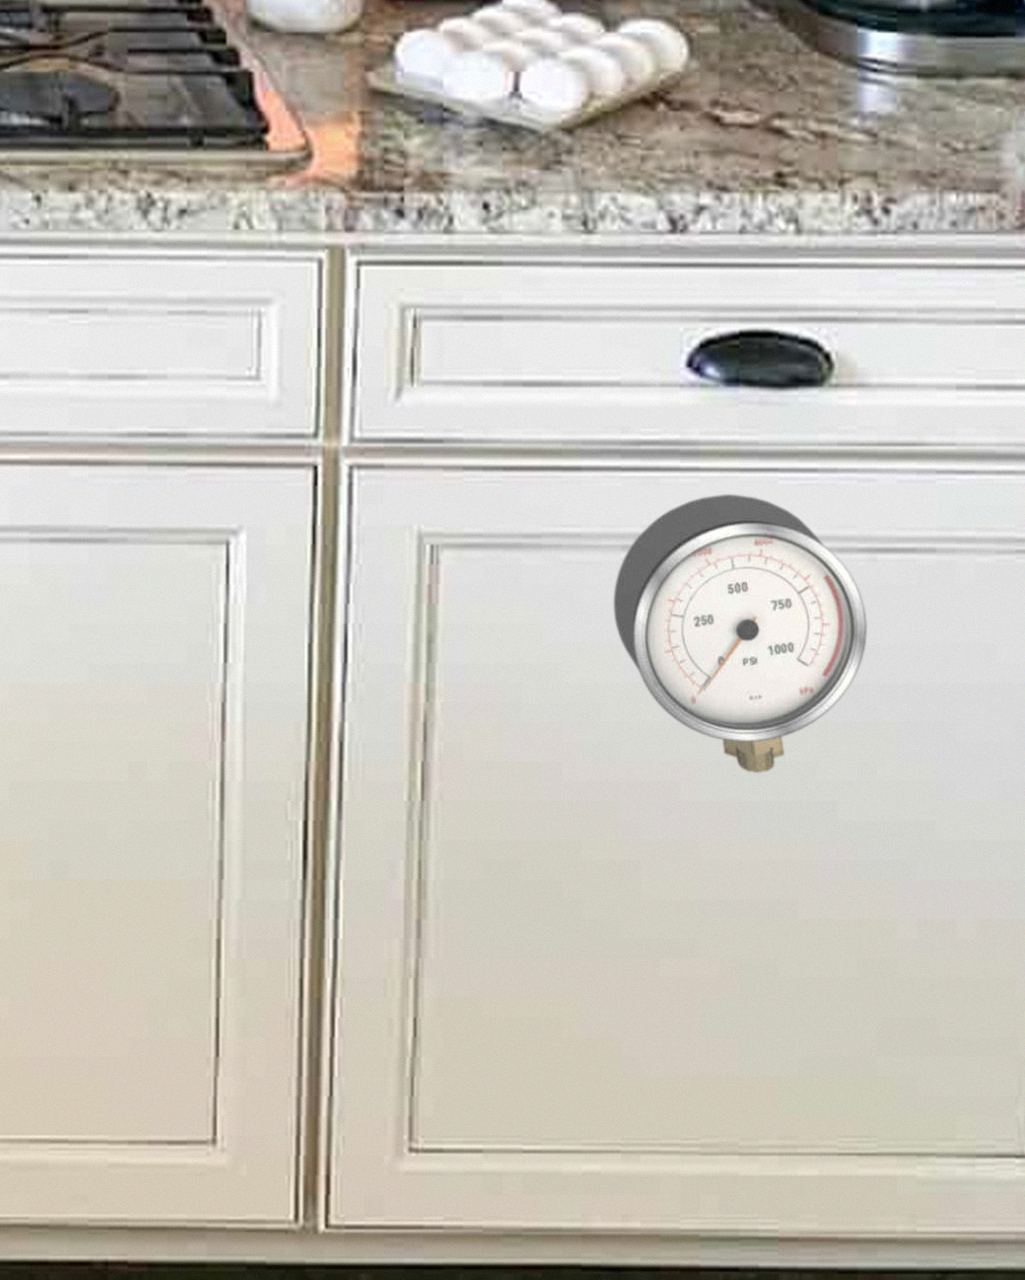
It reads value=0 unit=psi
